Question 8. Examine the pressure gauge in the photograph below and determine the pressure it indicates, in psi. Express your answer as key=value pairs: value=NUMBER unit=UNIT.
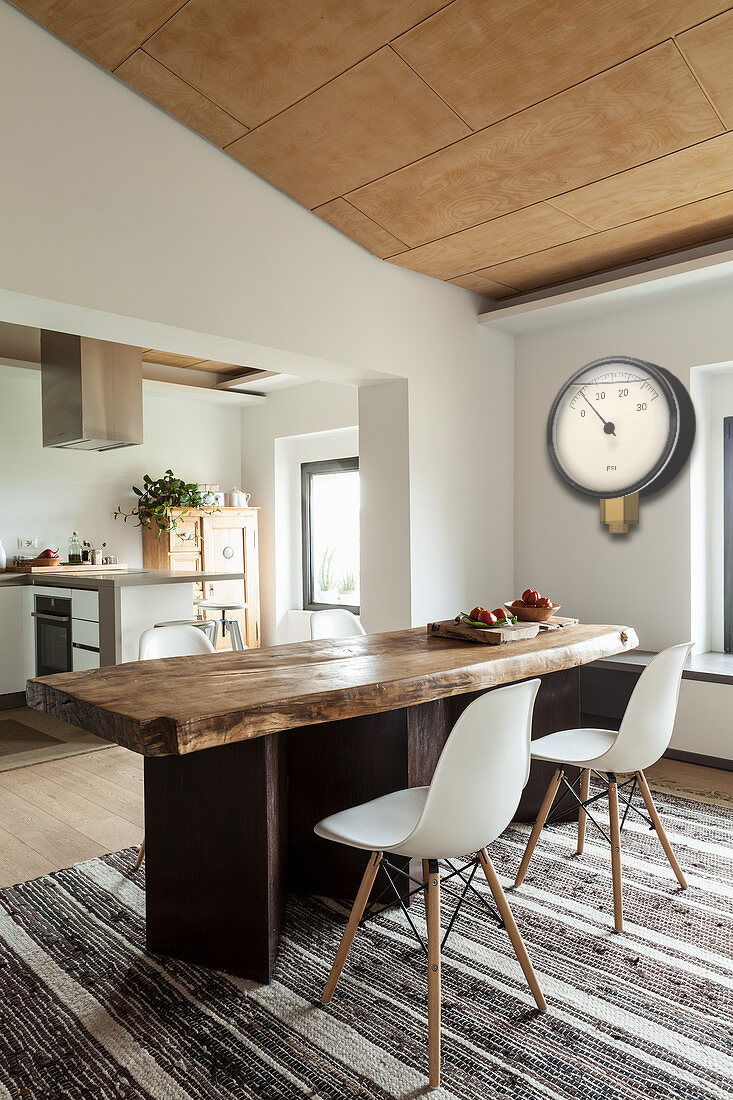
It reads value=5 unit=psi
